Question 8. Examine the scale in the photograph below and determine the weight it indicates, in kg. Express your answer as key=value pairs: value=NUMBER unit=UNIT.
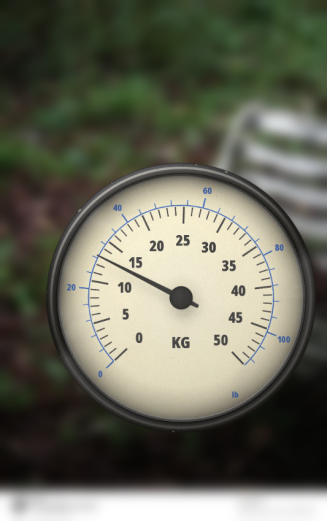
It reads value=13 unit=kg
